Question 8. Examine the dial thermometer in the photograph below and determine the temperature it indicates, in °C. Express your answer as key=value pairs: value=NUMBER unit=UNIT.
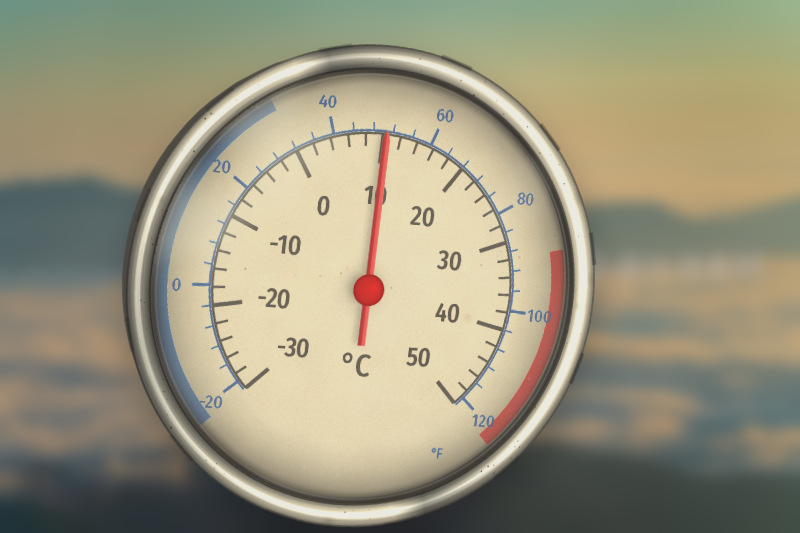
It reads value=10 unit=°C
